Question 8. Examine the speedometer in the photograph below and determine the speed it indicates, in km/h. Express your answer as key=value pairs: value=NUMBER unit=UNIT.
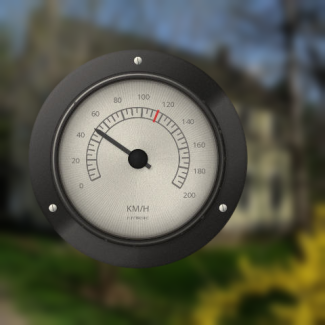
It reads value=50 unit=km/h
